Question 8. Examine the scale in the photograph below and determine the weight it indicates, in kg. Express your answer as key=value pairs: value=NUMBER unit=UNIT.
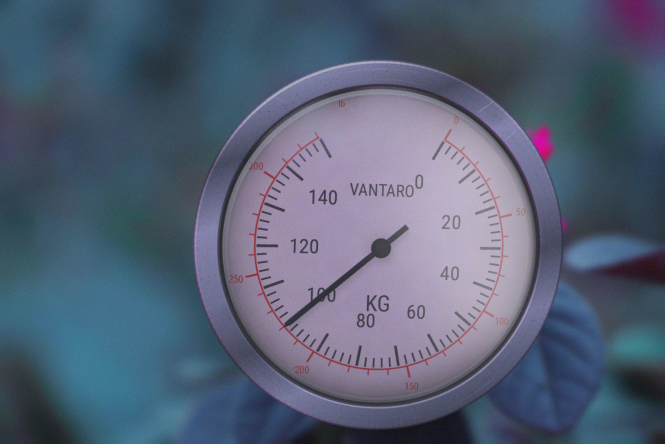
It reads value=100 unit=kg
